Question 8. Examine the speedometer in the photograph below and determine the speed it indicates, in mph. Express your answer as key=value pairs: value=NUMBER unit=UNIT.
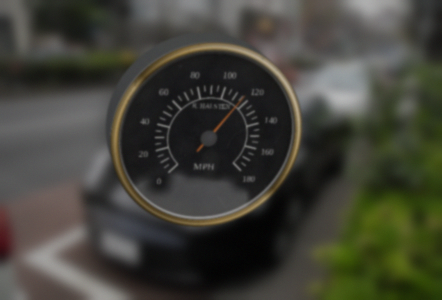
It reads value=115 unit=mph
